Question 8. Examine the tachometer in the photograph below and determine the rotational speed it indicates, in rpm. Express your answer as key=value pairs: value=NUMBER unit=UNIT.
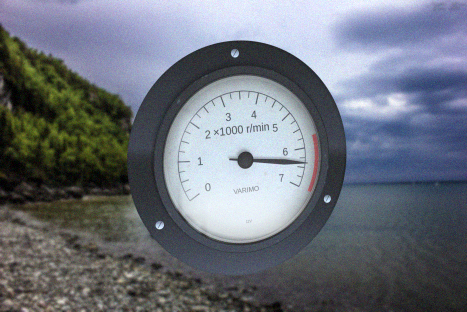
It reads value=6375 unit=rpm
